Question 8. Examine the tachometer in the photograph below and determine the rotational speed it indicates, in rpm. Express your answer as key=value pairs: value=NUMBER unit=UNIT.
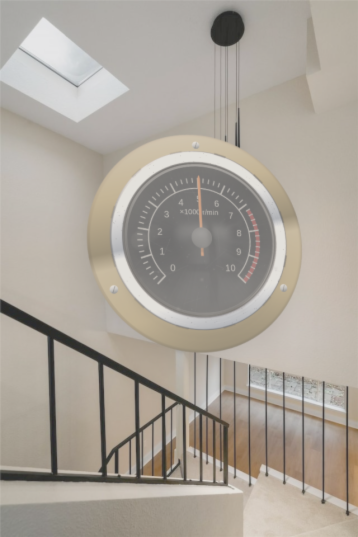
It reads value=5000 unit=rpm
